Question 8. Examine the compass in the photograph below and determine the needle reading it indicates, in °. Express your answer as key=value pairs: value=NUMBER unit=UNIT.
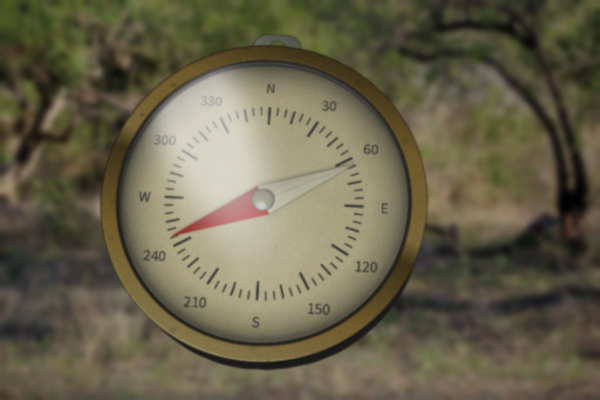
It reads value=245 unit=°
